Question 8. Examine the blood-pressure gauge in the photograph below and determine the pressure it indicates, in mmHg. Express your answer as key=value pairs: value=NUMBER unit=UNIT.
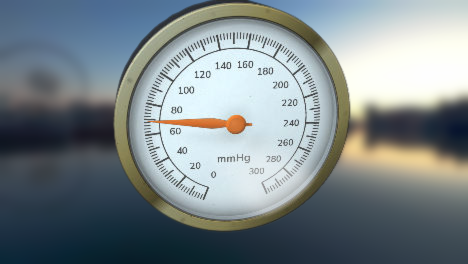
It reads value=70 unit=mmHg
